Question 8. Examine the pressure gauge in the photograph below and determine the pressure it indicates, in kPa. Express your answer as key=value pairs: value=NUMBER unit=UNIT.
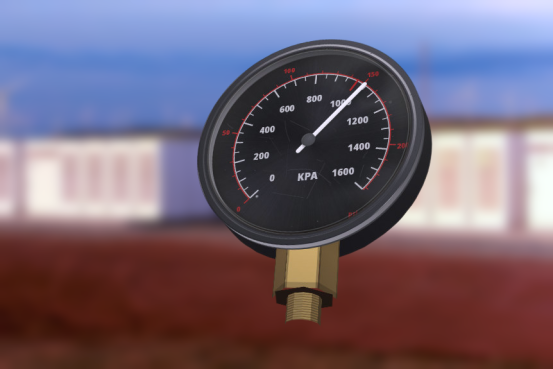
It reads value=1050 unit=kPa
